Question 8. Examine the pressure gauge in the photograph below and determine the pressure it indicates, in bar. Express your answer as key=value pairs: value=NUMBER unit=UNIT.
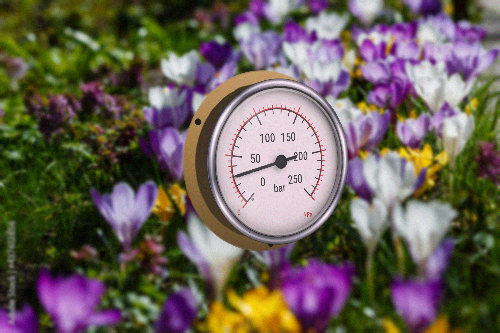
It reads value=30 unit=bar
